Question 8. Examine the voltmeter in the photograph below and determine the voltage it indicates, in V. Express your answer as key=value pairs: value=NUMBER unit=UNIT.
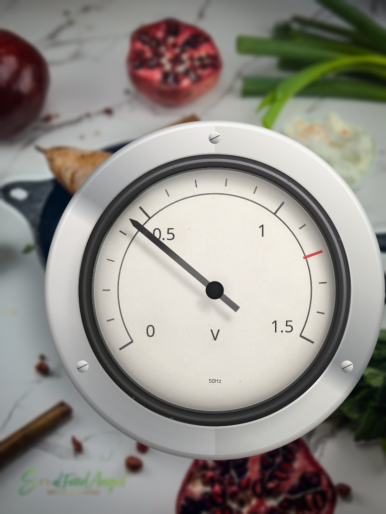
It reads value=0.45 unit=V
